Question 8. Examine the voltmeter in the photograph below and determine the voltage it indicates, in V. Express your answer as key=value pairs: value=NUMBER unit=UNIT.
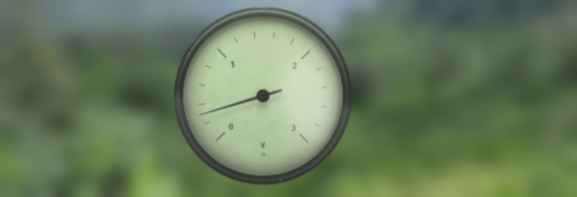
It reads value=0.3 unit=V
